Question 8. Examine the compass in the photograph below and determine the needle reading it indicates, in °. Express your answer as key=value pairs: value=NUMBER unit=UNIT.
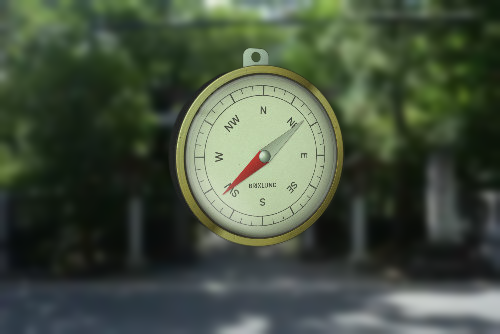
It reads value=230 unit=°
